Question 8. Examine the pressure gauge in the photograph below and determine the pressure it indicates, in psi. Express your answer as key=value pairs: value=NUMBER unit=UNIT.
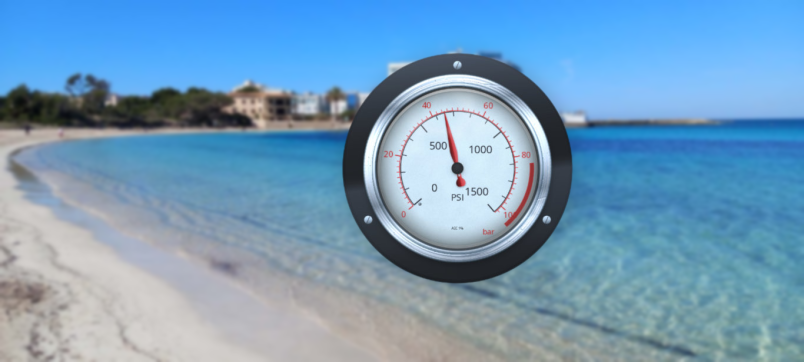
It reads value=650 unit=psi
